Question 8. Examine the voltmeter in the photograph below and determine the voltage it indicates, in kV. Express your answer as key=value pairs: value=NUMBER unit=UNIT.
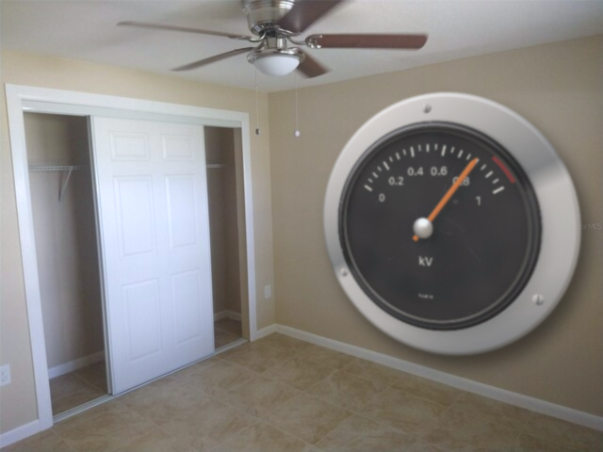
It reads value=0.8 unit=kV
